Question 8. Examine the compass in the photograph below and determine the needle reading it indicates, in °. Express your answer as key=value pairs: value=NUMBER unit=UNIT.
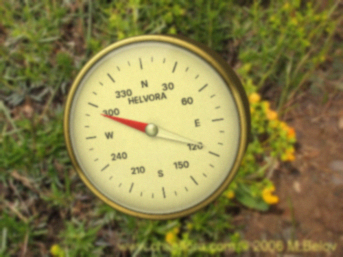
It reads value=295 unit=°
